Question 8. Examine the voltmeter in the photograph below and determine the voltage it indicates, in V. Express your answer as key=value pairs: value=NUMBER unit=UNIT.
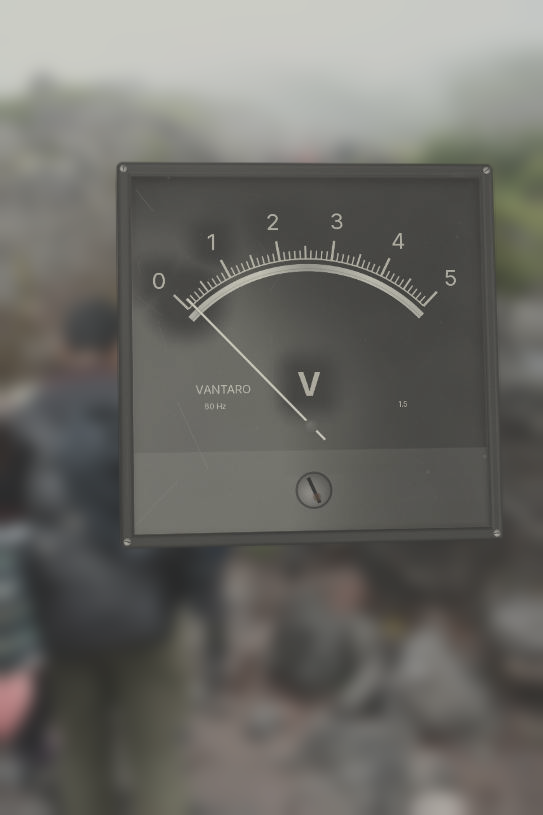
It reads value=0.1 unit=V
